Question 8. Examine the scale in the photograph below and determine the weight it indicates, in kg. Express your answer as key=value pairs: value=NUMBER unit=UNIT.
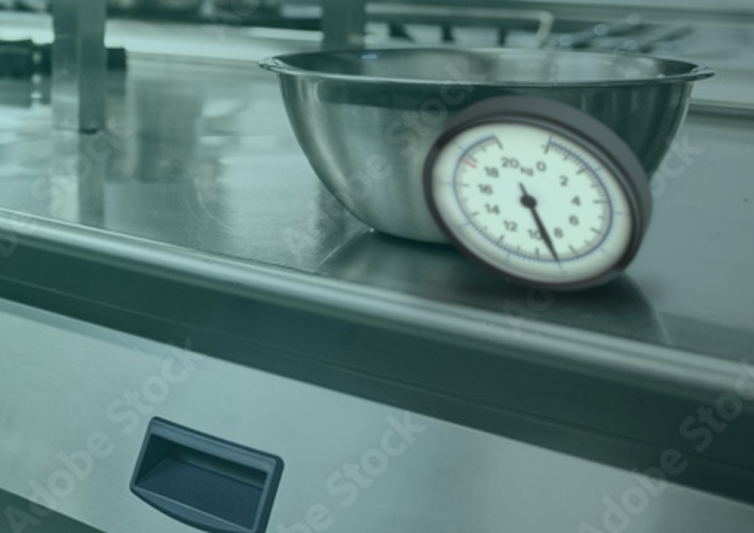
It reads value=9 unit=kg
